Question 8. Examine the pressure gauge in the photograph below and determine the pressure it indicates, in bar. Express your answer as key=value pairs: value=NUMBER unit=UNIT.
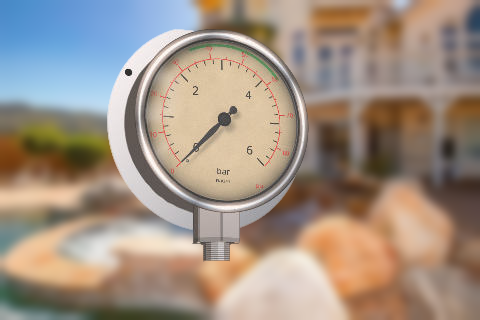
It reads value=0 unit=bar
